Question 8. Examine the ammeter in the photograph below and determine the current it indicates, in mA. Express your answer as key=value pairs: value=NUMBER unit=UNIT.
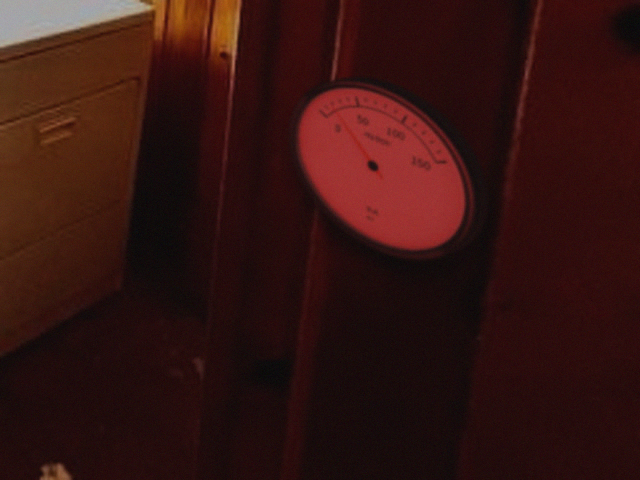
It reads value=20 unit=mA
